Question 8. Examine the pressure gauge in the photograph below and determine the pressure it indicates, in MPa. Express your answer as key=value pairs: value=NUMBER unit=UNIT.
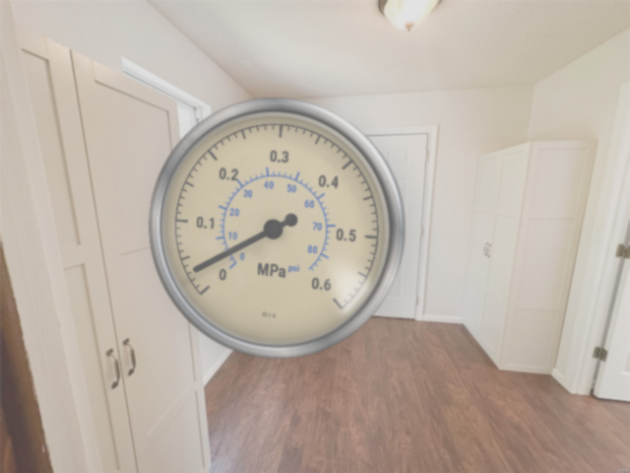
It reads value=0.03 unit=MPa
